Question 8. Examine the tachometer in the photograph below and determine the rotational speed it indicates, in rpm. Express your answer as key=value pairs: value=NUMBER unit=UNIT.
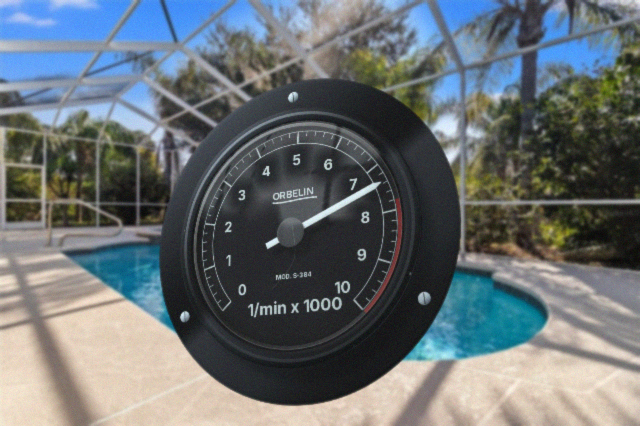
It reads value=7400 unit=rpm
